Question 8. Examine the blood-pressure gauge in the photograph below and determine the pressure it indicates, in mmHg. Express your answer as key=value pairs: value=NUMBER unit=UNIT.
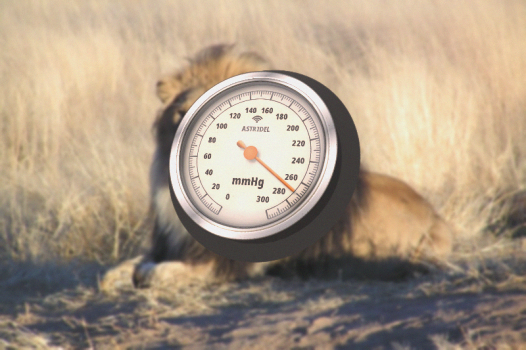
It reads value=270 unit=mmHg
